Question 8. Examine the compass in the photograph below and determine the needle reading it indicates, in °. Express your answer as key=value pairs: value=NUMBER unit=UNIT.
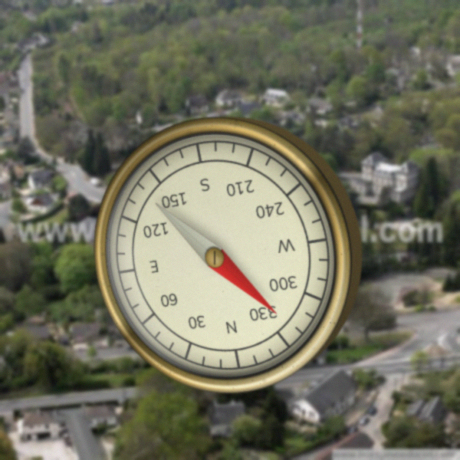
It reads value=320 unit=°
